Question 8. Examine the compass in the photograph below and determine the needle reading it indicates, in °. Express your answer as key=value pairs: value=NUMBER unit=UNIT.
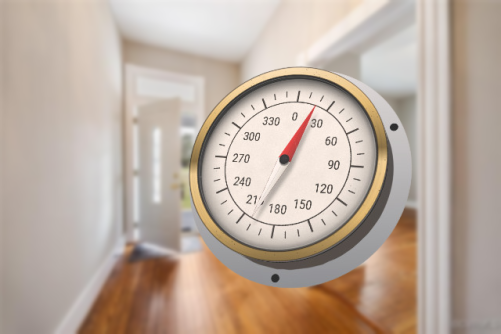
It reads value=20 unit=°
